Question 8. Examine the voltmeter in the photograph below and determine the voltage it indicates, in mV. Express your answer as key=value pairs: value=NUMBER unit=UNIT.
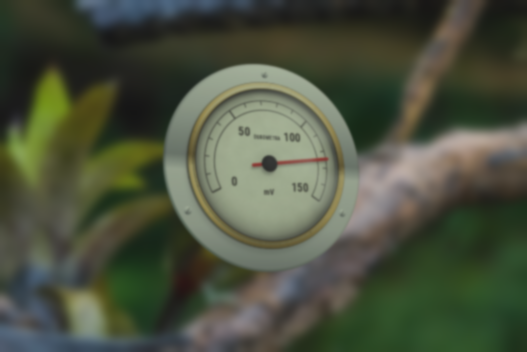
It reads value=125 unit=mV
